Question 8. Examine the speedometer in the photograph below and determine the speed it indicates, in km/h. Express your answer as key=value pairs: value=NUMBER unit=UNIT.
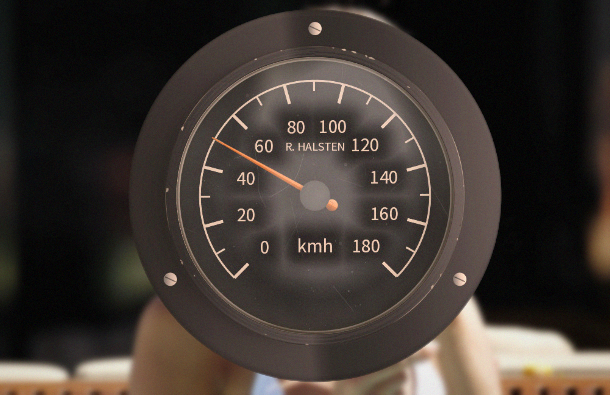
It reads value=50 unit=km/h
